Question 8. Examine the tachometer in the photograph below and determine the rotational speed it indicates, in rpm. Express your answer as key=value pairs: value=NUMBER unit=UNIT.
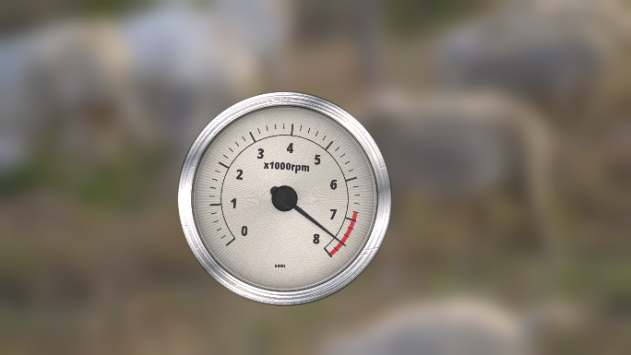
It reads value=7600 unit=rpm
